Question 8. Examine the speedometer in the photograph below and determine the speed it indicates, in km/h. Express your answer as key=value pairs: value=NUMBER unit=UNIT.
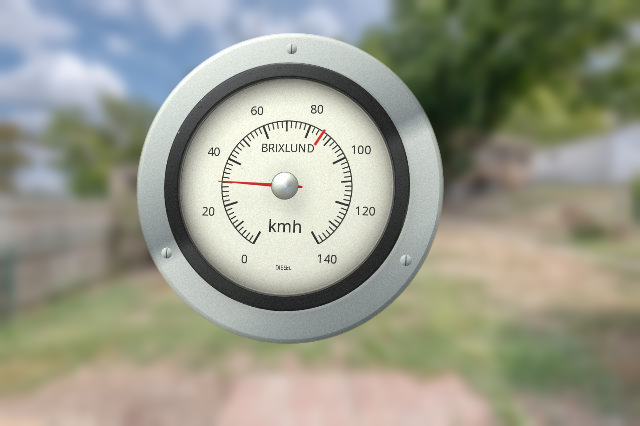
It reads value=30 unit=km/h
